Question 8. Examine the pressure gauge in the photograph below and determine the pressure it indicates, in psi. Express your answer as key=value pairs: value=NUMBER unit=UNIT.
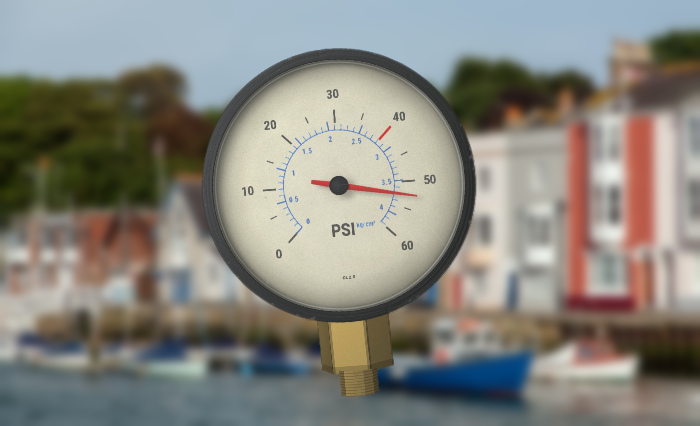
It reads value=52.5 unit=psi
